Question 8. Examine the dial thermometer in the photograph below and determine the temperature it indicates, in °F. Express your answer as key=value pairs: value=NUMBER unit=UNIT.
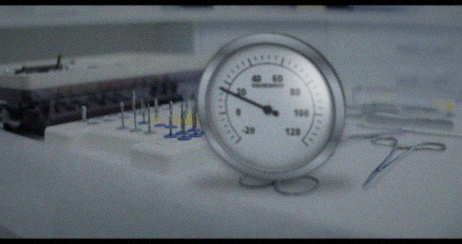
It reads value=16 unit=°F
